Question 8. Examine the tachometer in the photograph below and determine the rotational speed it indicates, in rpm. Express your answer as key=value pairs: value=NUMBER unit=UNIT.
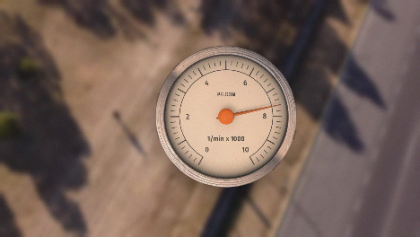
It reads value=7600 unit=rpm
